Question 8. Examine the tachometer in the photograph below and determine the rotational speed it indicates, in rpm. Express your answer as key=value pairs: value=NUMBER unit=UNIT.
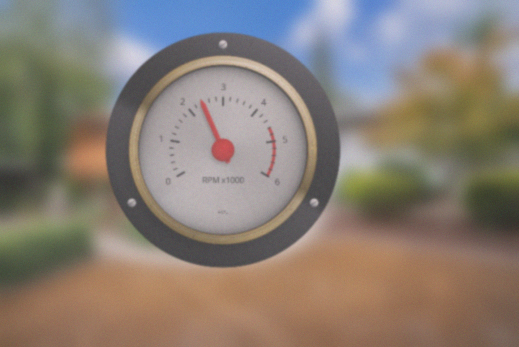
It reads value=2400 unit=rpm
